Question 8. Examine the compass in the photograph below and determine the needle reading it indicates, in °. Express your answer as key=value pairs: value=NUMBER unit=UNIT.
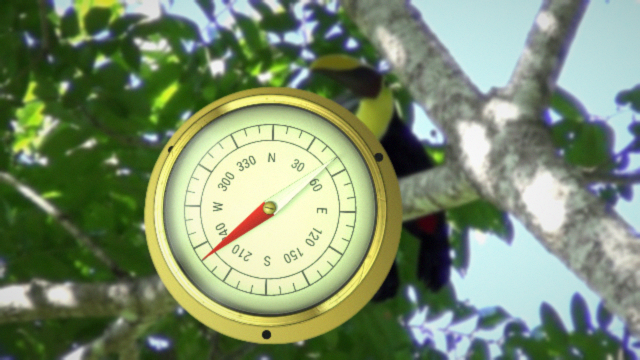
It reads value=230 unit=°
